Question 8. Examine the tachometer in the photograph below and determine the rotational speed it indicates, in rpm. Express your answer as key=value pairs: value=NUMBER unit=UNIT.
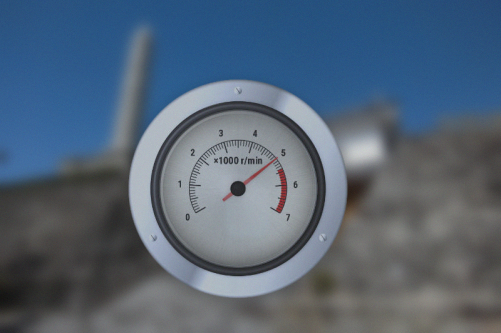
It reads value=5000 unit=rpm
